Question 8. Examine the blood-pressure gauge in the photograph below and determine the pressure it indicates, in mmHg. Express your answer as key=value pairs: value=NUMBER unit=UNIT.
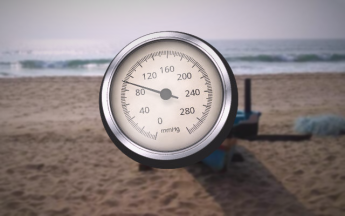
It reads value=90 unit=mmHg
